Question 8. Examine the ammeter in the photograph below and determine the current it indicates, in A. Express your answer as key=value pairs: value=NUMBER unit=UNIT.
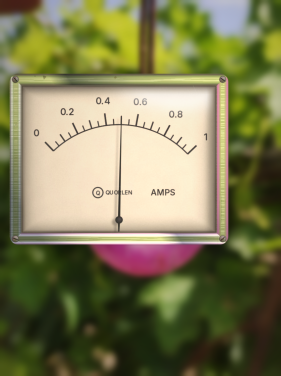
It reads value=0.5 unit=A
